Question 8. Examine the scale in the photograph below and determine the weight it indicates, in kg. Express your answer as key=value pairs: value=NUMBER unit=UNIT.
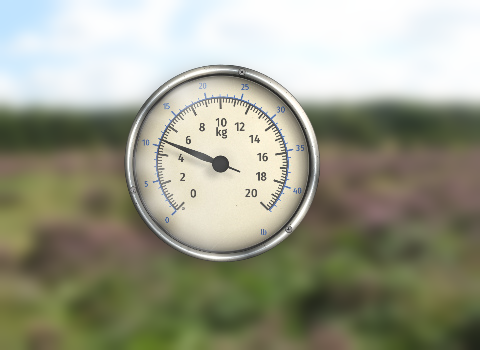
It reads value=5 unit=kg
